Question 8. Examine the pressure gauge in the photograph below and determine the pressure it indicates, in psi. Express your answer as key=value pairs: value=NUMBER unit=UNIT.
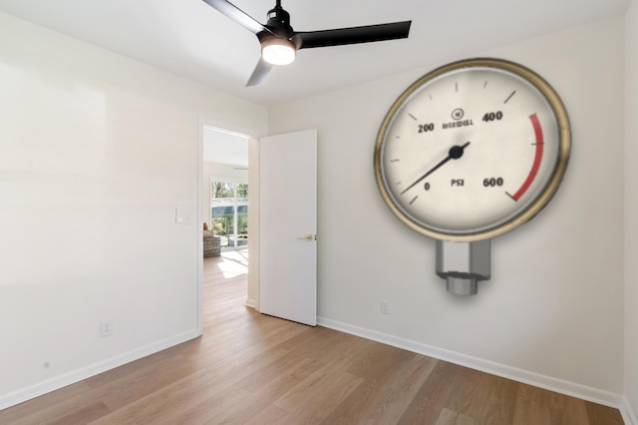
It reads value=25 unit=psi
